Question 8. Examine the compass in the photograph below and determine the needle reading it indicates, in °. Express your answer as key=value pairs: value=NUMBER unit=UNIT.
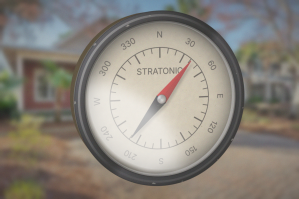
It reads value=40 unit=°
